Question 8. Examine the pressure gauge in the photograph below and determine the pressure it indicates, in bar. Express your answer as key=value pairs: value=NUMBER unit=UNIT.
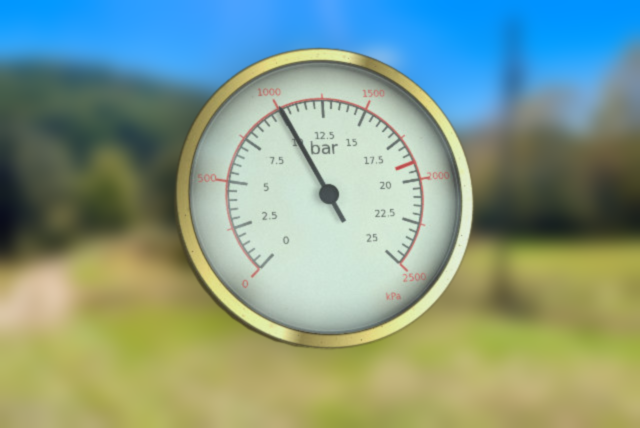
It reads value=10 unit=bar
